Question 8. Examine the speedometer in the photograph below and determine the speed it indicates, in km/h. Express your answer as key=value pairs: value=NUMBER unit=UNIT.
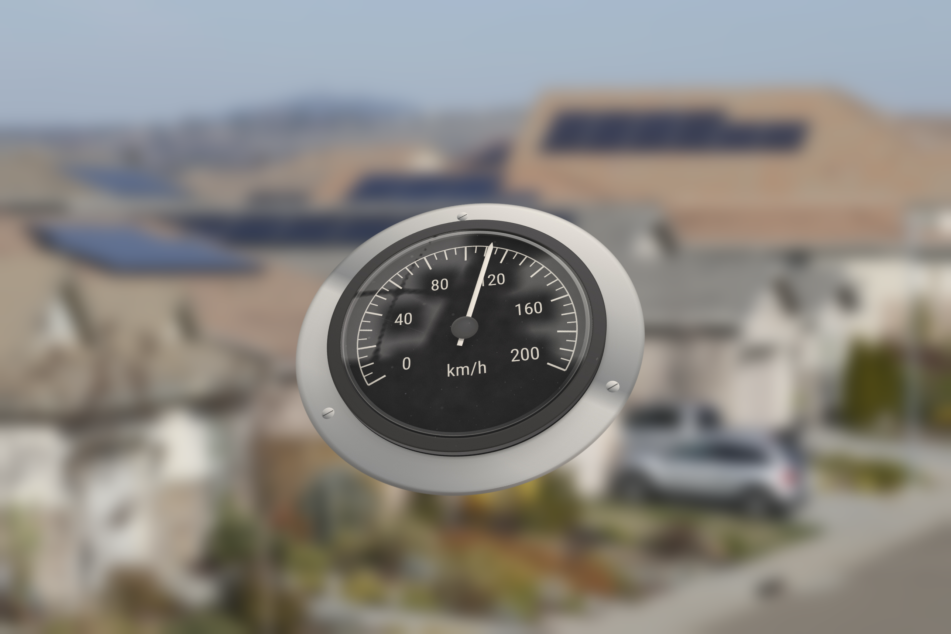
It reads value=112.5 unit=km/h
